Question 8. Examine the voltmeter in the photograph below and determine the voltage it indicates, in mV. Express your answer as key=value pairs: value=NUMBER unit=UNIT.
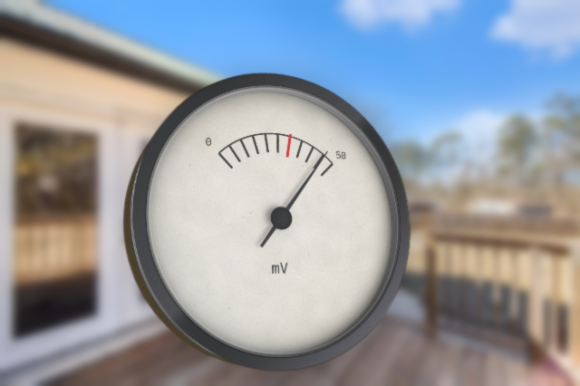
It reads value=45 unit=mV
